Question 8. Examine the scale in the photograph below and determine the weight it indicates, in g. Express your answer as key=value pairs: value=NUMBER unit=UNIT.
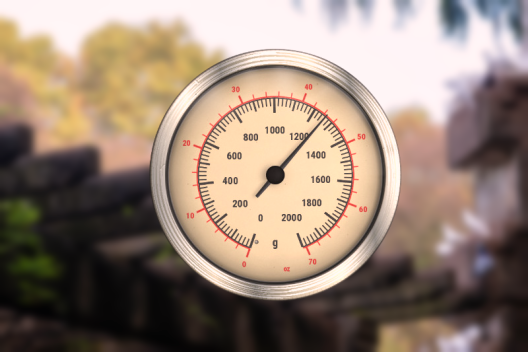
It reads value=1260 unit=g
